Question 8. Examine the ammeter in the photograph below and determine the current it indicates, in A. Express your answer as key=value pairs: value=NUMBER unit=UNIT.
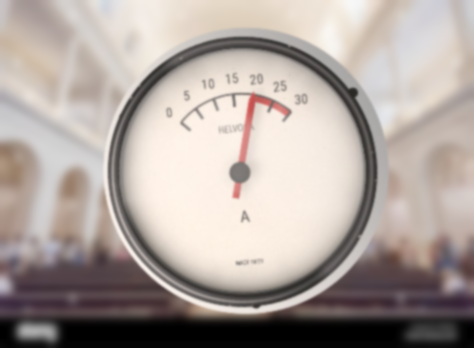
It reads value=20 unit=A
